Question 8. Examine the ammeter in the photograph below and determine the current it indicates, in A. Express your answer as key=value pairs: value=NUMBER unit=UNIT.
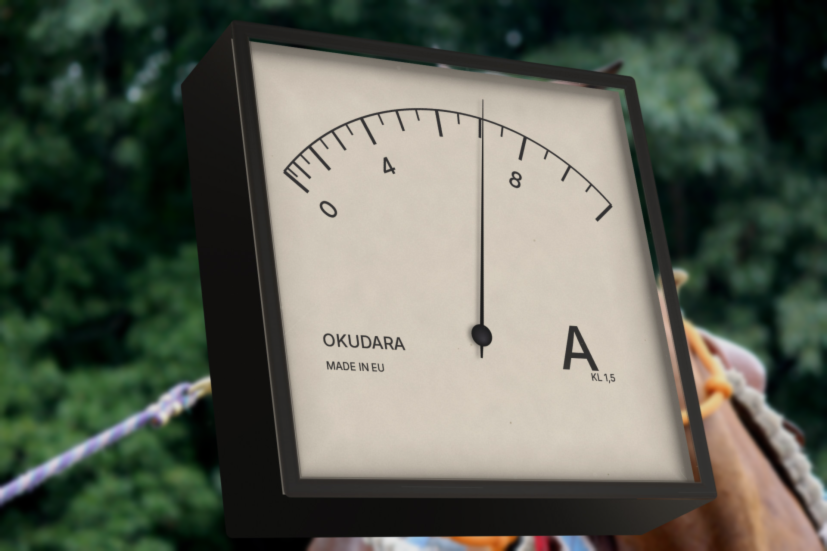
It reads value=7 unit=A
